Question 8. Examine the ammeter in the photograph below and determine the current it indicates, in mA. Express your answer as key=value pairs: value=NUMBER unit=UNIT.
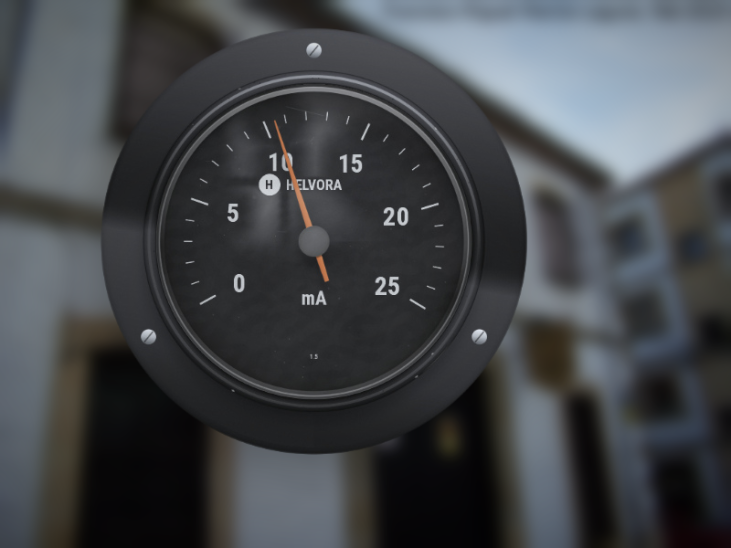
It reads value=10.5 unit=mA
